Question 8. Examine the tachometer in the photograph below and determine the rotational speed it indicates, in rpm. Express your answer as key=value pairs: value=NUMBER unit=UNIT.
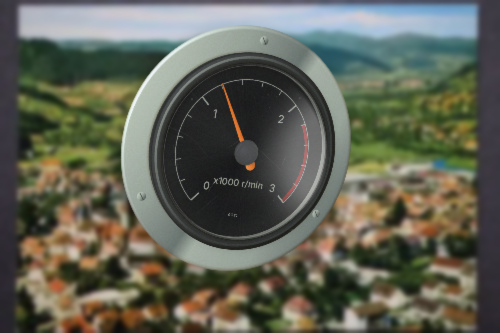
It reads value=1200 unit=rpm
